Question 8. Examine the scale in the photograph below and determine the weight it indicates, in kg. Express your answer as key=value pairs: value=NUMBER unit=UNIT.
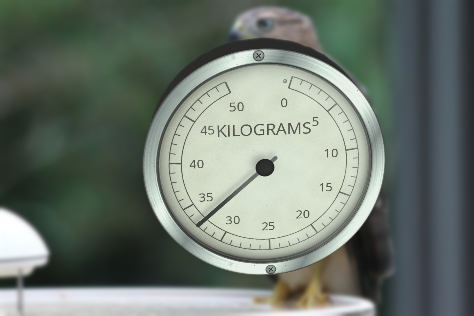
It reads value=33 unit=kg
